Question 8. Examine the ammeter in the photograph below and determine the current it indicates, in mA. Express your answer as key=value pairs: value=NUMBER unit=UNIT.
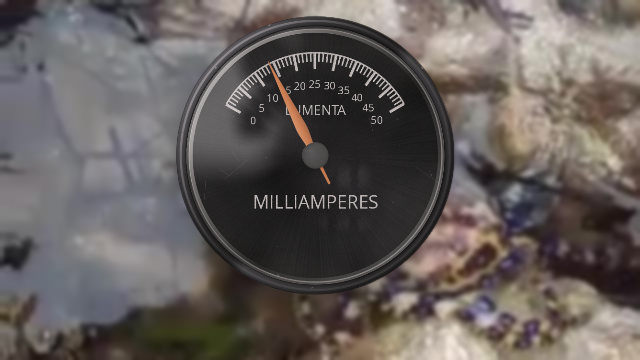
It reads value=14 unit=mA
